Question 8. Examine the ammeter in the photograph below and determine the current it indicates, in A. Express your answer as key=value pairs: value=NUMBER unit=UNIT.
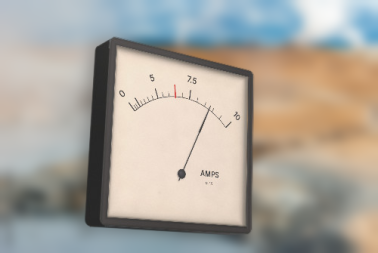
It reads value=8.75 unit=A
